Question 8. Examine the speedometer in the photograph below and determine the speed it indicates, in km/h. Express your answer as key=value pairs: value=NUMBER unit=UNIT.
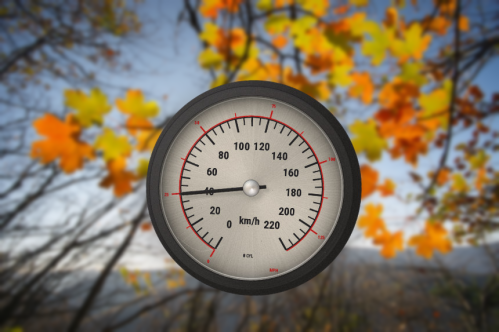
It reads value=40 unit=km/h
